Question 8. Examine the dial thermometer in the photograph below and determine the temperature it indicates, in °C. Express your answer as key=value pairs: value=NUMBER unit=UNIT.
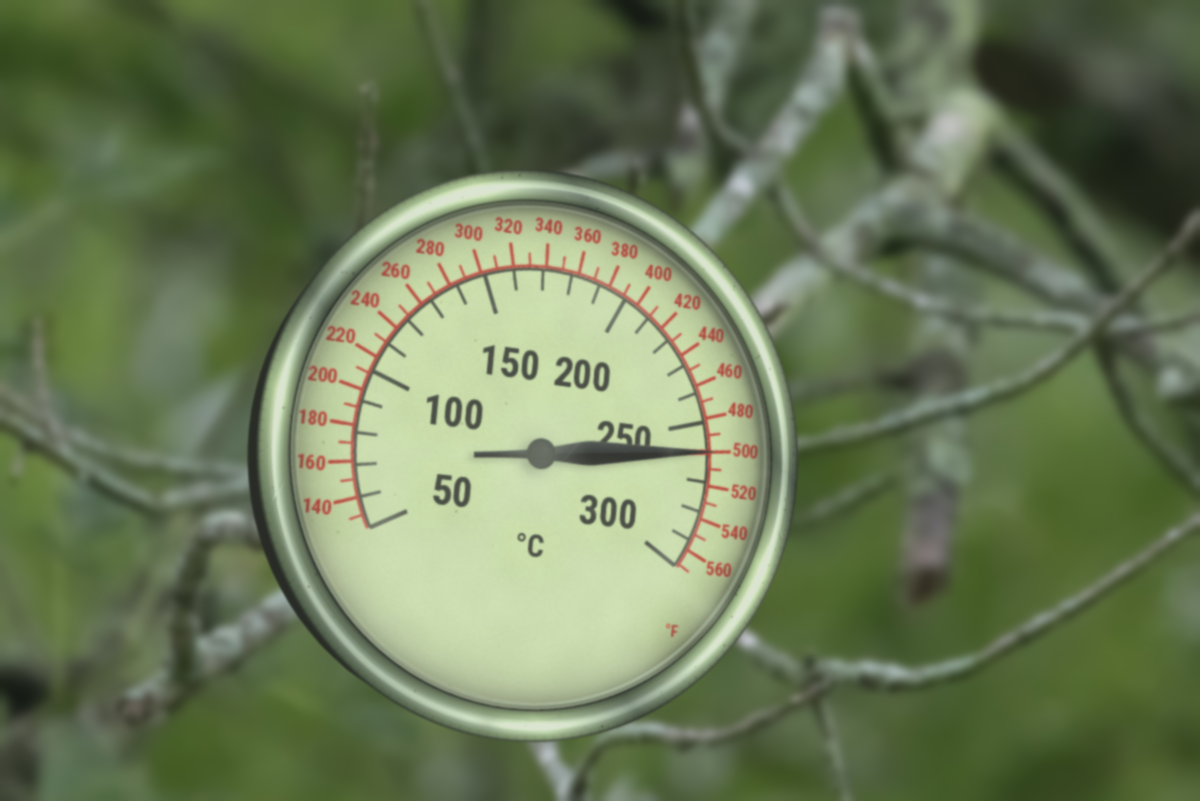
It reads value=260 unit=°C
